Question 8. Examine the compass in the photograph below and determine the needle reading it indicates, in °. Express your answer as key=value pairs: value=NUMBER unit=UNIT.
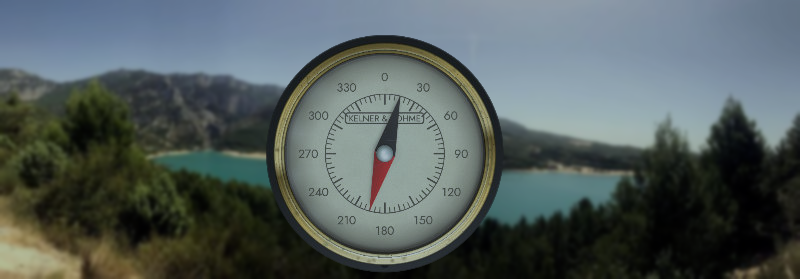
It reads value=195 unit=°
